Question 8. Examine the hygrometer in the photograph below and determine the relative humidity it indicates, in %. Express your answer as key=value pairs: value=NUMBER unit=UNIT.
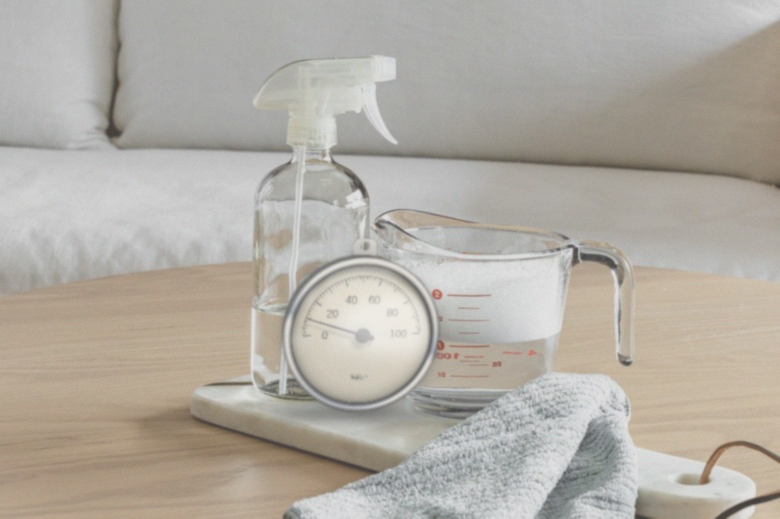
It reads value=10 unit=%
